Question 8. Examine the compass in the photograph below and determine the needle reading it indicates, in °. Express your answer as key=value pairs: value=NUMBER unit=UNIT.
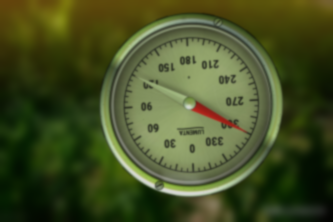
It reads value=300 unit=°
